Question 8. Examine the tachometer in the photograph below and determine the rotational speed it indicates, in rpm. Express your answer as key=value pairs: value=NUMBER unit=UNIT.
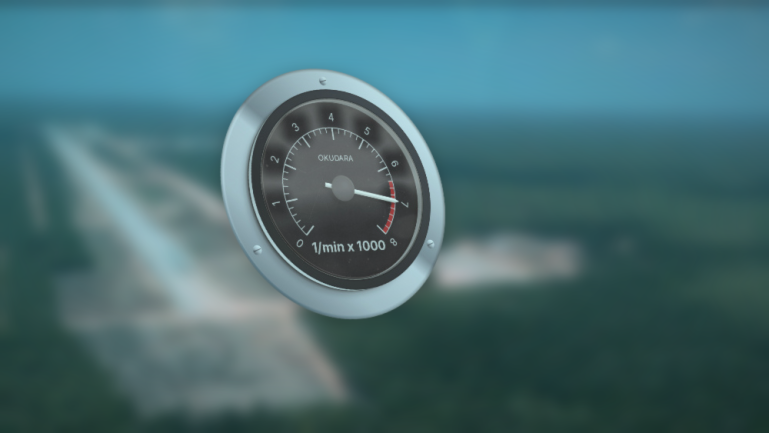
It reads value=7000 unit=rpm
